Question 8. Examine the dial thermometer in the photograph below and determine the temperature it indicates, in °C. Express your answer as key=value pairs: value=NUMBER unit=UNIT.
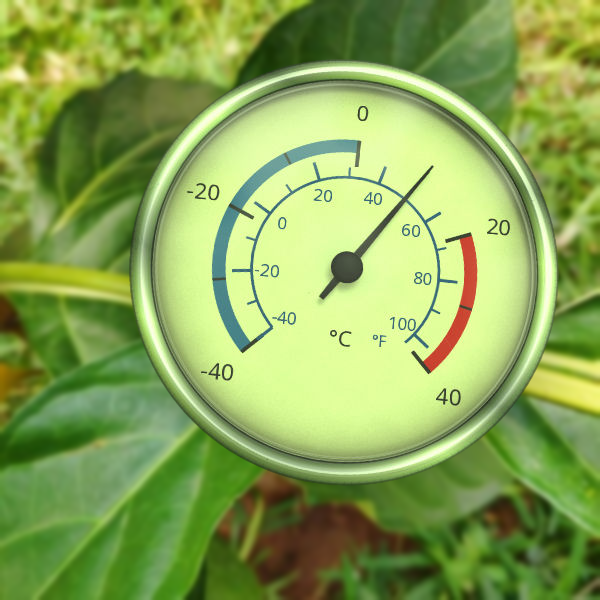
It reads value=10 unit=°C
